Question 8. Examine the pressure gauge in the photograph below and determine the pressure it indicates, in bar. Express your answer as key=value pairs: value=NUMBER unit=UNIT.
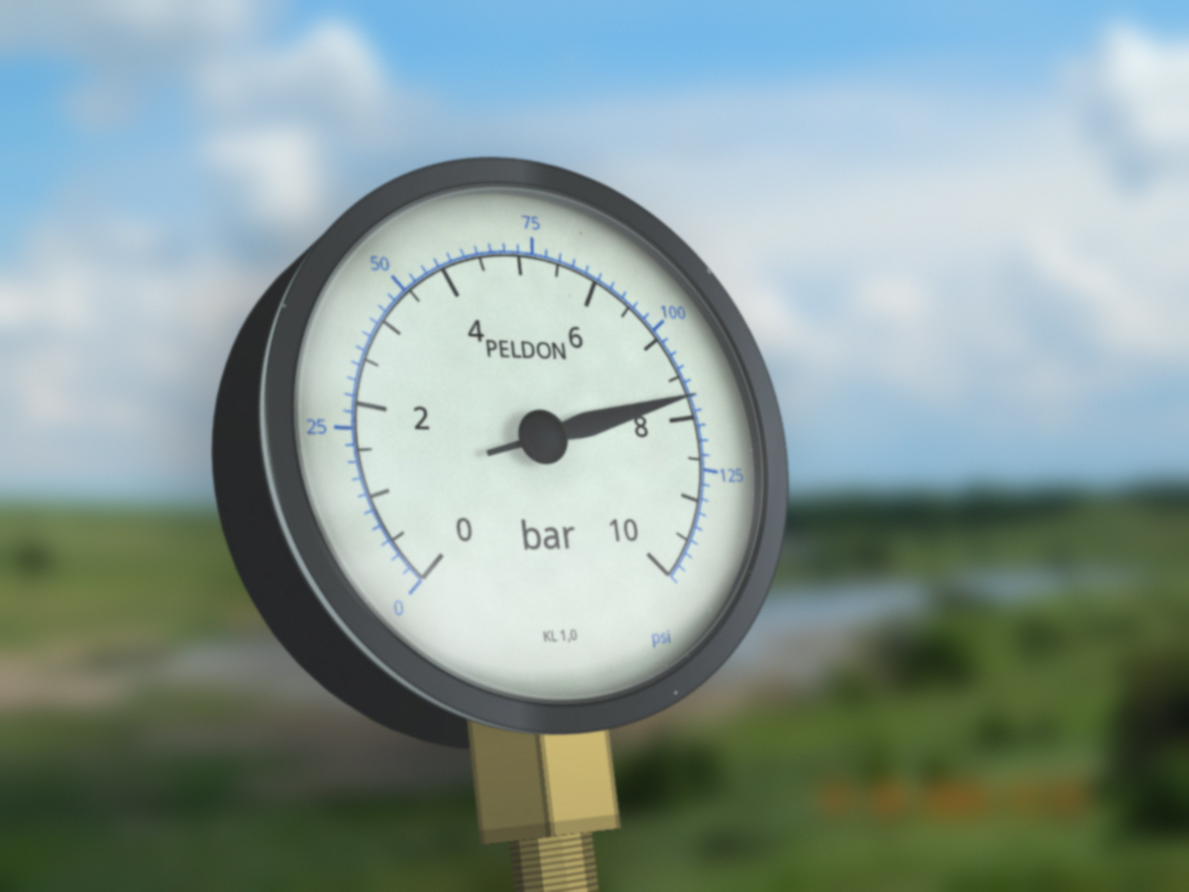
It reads value=7.75 unit=bar
